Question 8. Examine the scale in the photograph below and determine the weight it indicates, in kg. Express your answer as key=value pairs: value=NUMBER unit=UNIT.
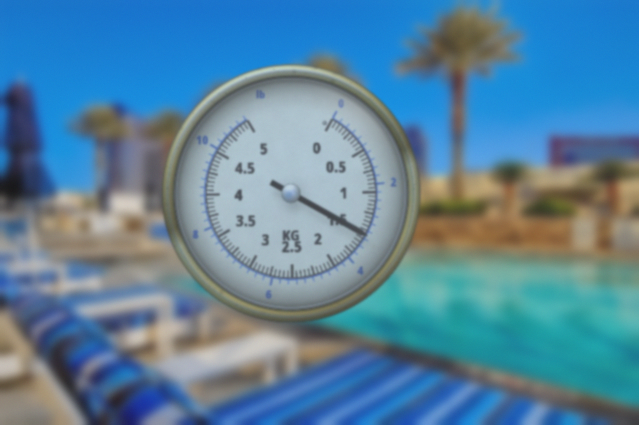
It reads value=1.5 unit=kg
